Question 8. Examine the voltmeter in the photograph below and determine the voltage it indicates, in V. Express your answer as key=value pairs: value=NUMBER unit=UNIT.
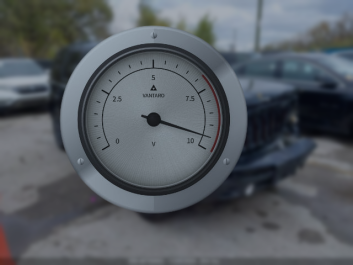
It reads value=9.5 unit=V
